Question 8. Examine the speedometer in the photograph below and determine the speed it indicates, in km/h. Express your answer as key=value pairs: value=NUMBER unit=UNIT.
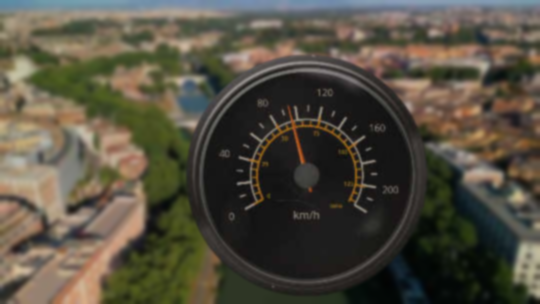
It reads value=95 unit=km/h
